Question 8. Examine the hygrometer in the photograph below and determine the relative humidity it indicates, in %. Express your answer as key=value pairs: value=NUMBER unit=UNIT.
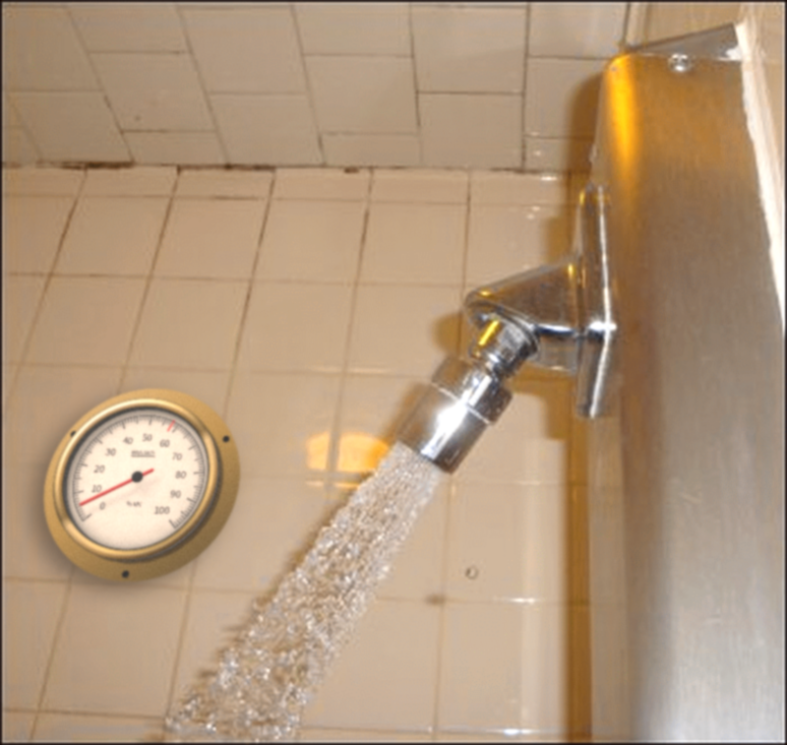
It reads value=5 unit=%
